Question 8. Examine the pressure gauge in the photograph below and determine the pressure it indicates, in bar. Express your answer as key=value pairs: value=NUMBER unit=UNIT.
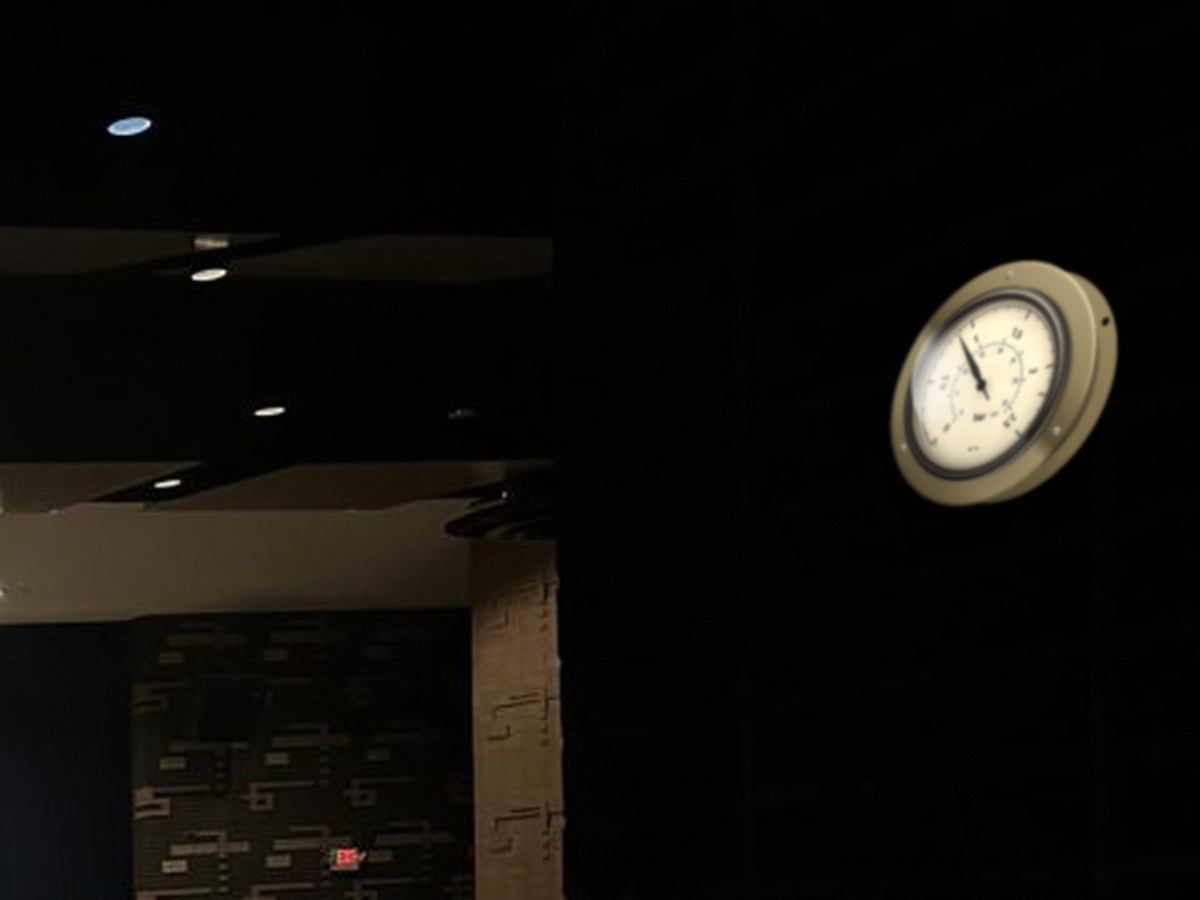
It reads value=0.9 unit=bar
